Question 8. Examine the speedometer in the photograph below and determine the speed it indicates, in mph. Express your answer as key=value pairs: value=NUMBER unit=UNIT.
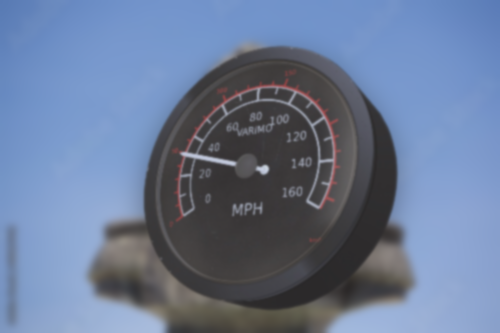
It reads value=30 unit=mph
